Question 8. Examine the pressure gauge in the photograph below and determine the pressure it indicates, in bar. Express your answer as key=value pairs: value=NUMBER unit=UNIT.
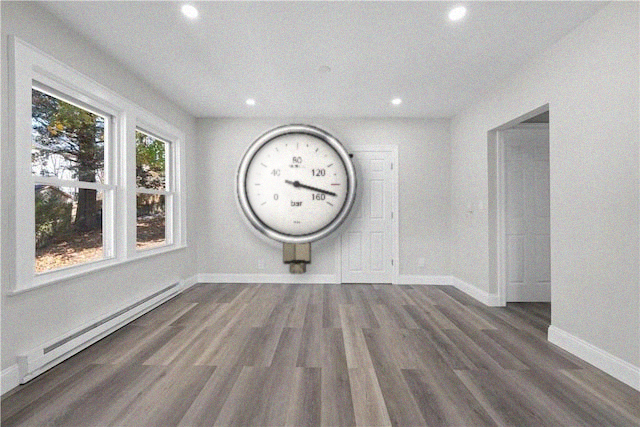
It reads value=150 unit=bar
